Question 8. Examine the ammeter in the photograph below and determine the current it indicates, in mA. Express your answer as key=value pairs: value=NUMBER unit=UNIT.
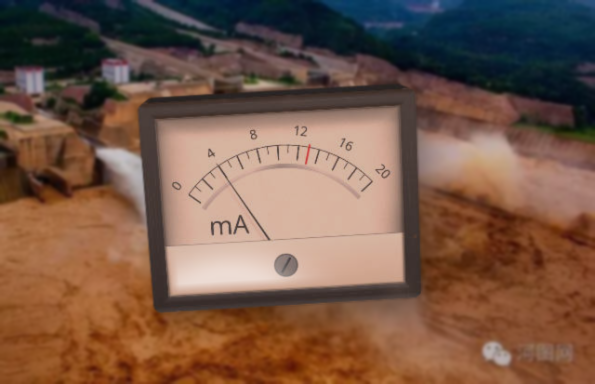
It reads value=4 unit=mA
